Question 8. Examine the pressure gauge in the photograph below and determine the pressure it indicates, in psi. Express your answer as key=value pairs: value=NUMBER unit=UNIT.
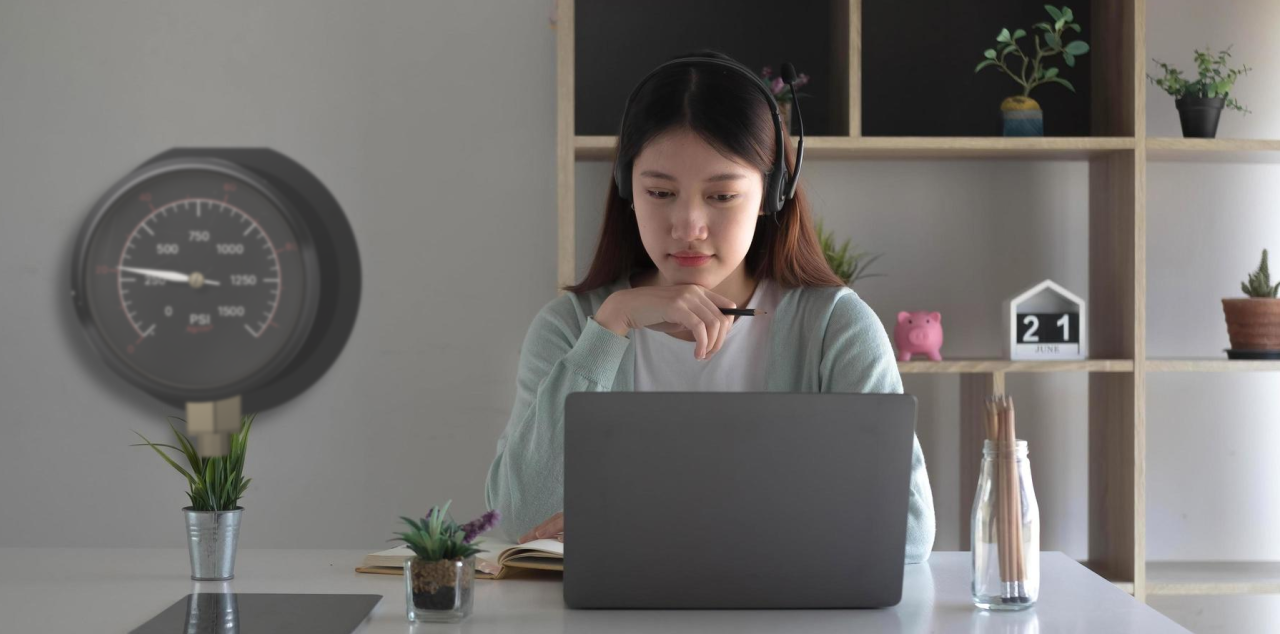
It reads value=300 unit=psi
